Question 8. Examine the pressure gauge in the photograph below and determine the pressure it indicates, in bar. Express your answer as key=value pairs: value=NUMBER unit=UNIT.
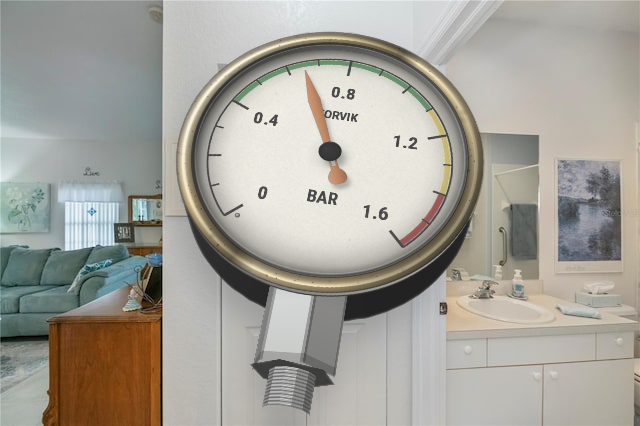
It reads value=0.65 unit=bar
